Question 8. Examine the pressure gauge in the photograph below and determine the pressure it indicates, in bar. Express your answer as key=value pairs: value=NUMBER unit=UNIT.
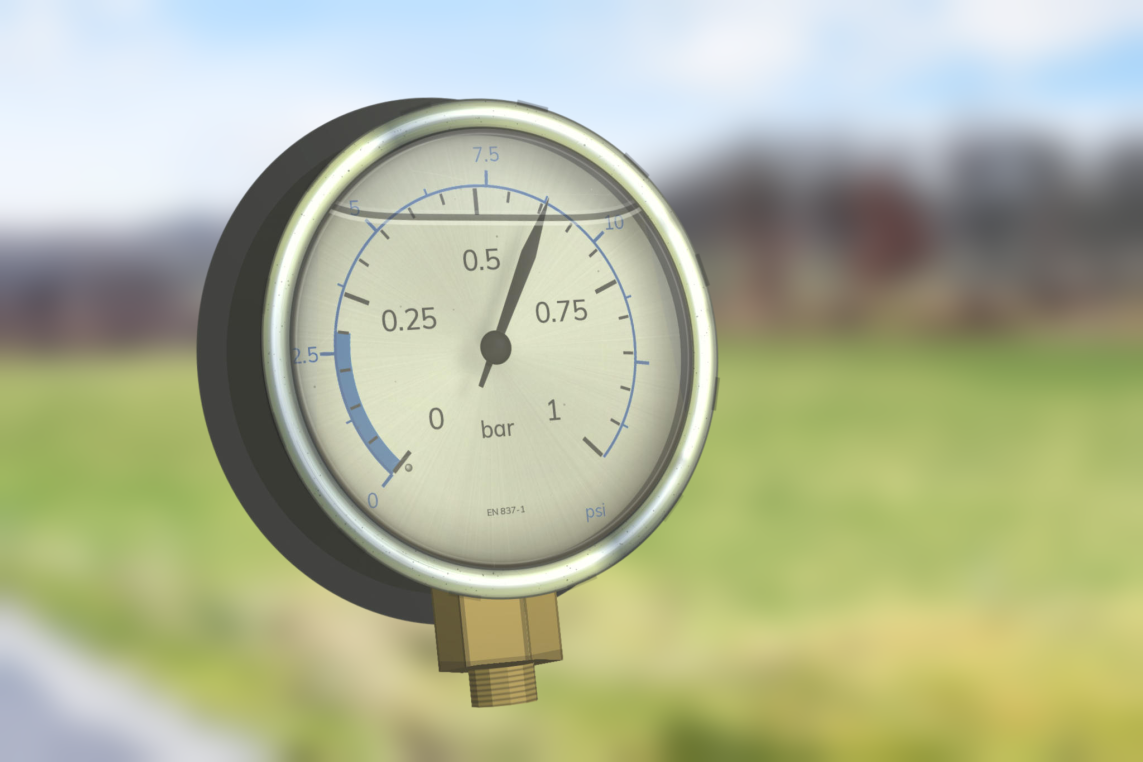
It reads value=0.6 unit=bar
